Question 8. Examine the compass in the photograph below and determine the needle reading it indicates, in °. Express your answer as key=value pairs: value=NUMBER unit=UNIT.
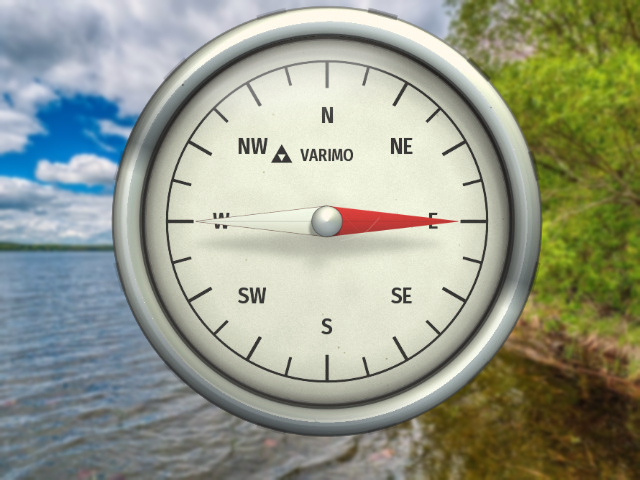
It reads value=90 unit=°
